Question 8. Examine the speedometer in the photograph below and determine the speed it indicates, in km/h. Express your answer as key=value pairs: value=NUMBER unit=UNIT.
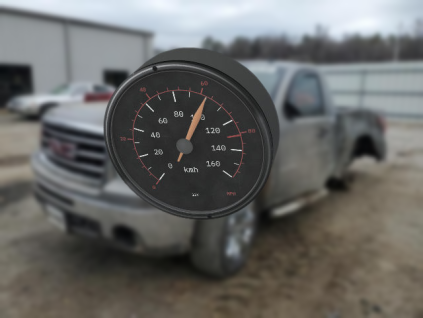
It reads value=100 unit=km/h
